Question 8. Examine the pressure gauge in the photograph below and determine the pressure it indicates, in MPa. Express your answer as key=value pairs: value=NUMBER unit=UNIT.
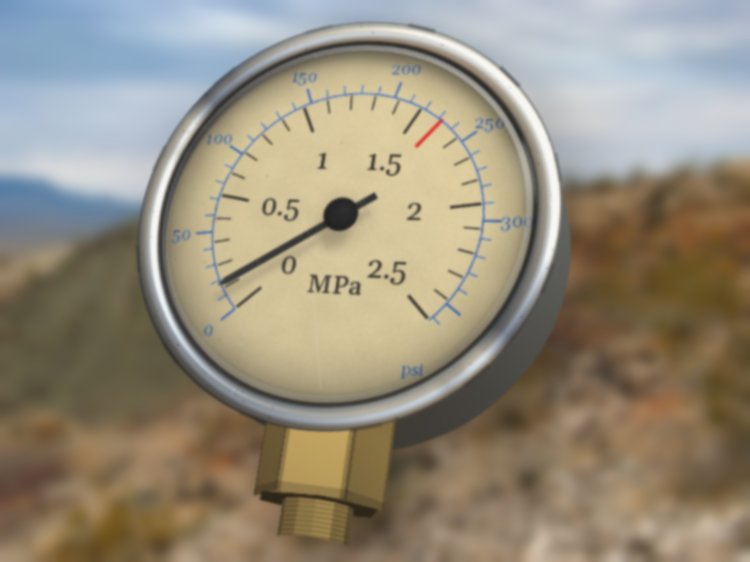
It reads value=0.1 unit=MPa
